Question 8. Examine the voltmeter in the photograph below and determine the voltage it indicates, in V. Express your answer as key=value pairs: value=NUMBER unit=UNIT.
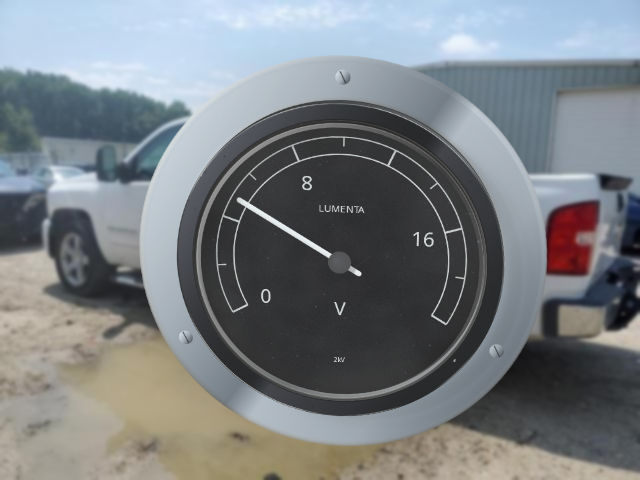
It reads value=5 unit=V
